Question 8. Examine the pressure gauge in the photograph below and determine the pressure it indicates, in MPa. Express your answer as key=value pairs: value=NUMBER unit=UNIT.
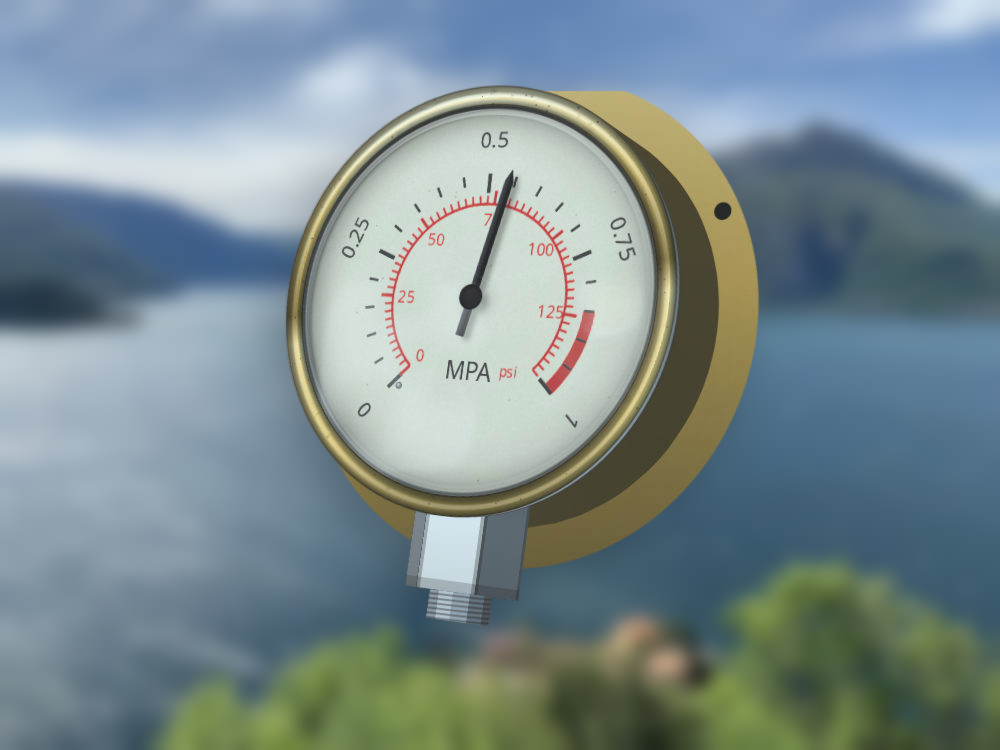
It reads value=0.55 unit=MPa
